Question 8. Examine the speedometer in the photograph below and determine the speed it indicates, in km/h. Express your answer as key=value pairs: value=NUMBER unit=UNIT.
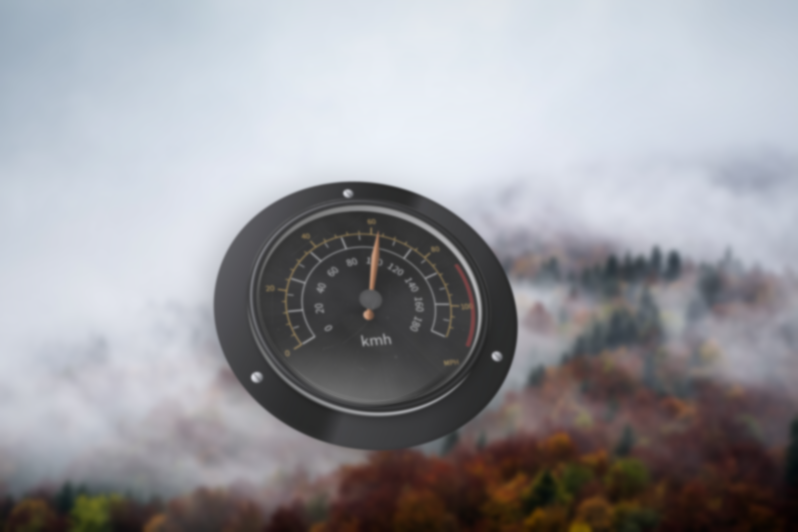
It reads value=100 unit=km/h
